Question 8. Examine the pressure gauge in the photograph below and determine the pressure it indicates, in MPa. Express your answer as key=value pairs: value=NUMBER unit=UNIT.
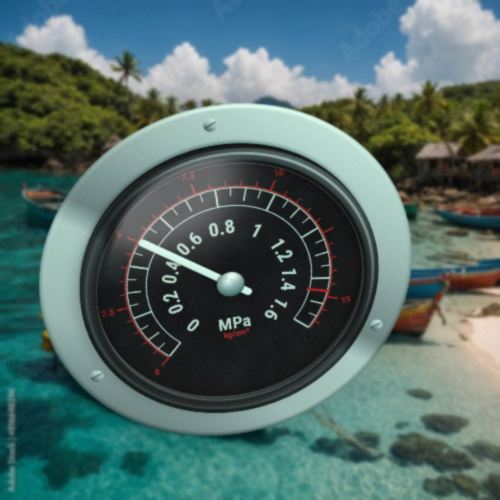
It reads value=0.5 unit=MPa
